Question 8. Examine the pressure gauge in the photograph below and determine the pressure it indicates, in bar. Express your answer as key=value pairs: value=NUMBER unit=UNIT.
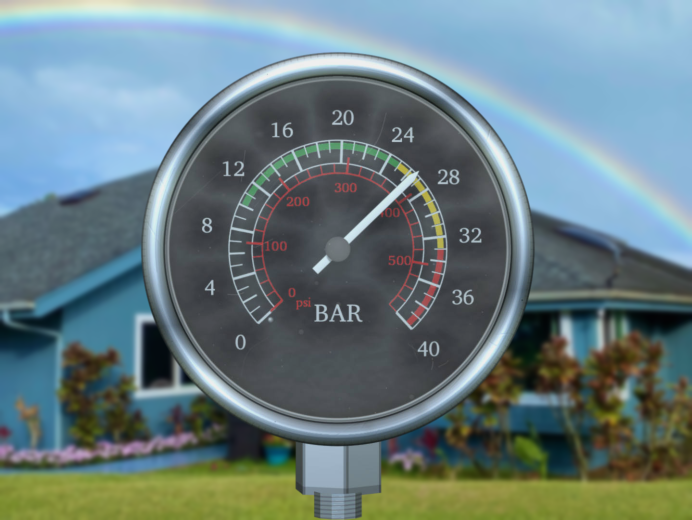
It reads value=26.5 unit=bar
